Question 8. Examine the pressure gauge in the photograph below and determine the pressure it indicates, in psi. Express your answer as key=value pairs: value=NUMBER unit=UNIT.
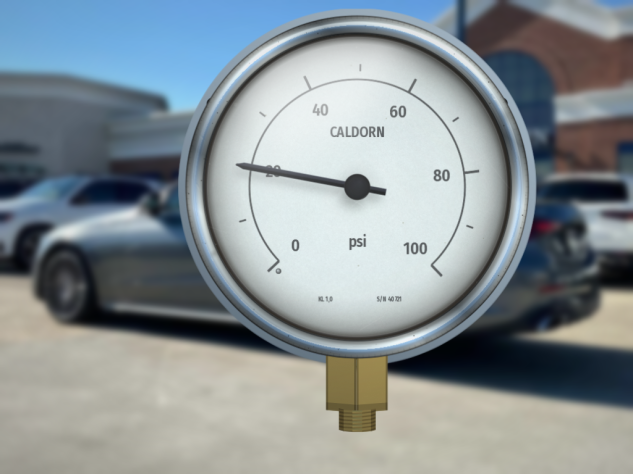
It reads value=20 unit=psi
